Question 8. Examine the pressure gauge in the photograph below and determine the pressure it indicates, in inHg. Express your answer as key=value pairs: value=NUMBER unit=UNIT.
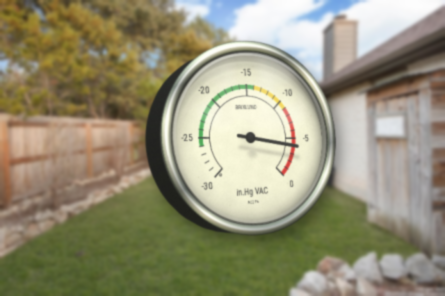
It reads value=-4 unit=inHg
